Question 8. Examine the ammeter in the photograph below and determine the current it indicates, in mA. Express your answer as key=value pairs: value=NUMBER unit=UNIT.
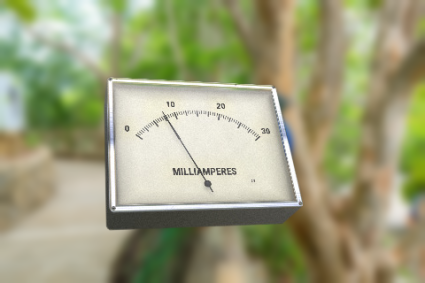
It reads value=7.5 unit=mA
